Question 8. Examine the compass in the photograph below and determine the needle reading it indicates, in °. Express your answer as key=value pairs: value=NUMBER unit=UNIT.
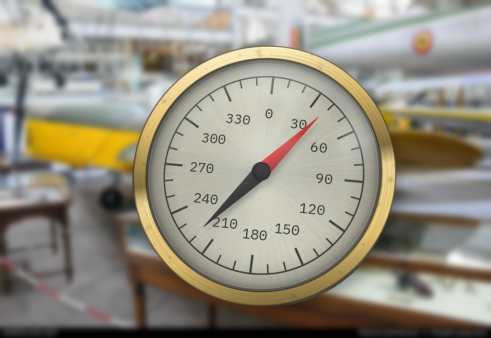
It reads value=40 unit=°
